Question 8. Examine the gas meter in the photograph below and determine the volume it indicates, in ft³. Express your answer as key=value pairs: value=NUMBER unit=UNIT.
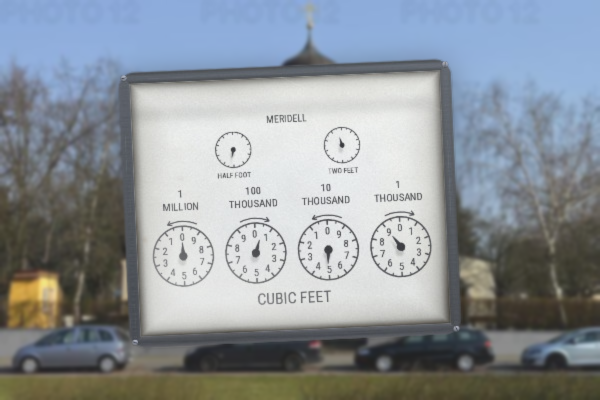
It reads value=4900 unit=ft³
